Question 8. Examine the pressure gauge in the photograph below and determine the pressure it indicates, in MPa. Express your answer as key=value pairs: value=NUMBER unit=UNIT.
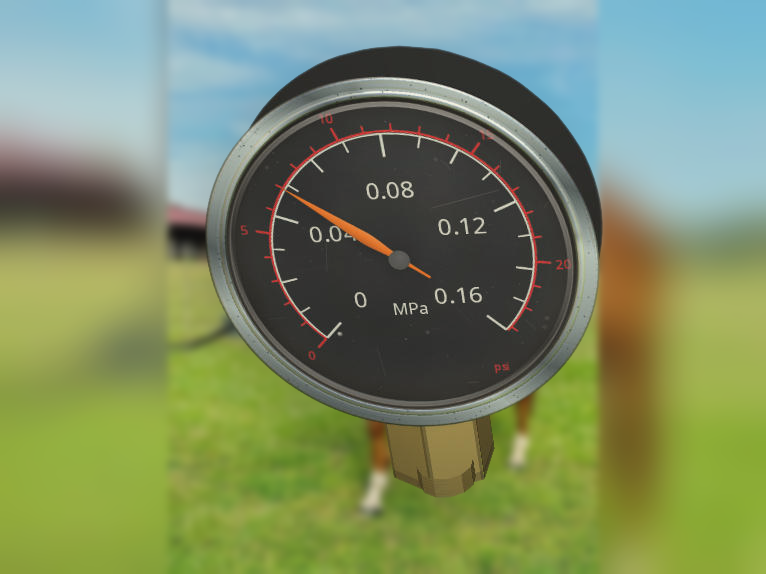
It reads value=0.05 unit=MPa
